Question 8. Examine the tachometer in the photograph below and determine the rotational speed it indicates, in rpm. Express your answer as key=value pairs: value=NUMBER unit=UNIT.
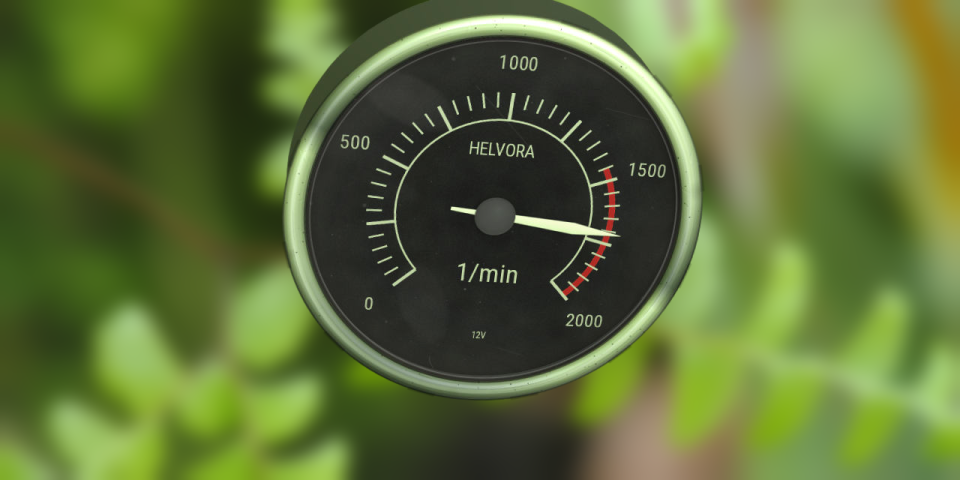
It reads value=1700 unit=rpm
